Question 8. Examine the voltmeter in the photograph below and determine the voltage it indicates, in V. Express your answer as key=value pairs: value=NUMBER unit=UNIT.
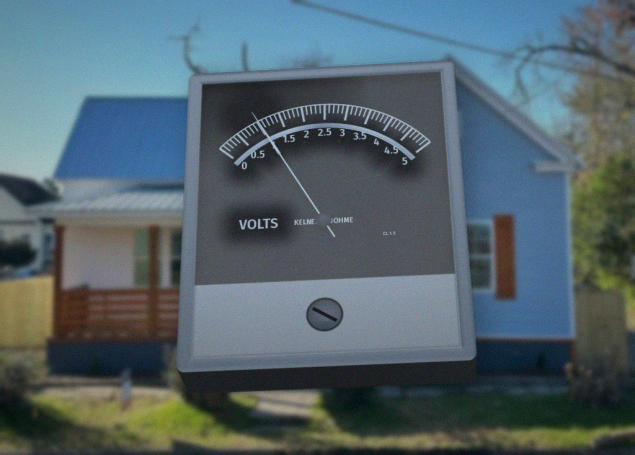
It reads value=1 unit=V
